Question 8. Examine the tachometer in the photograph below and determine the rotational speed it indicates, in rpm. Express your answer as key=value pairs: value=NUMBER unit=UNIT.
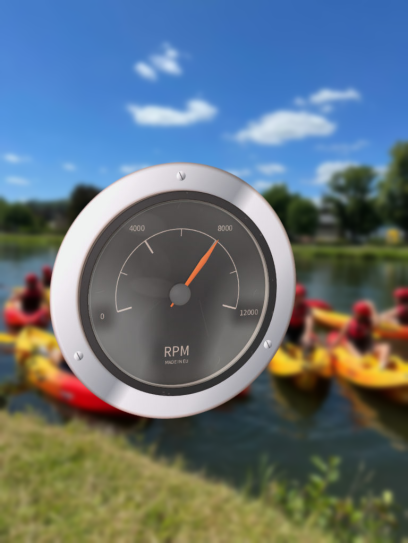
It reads value=8000 unit=rpm
